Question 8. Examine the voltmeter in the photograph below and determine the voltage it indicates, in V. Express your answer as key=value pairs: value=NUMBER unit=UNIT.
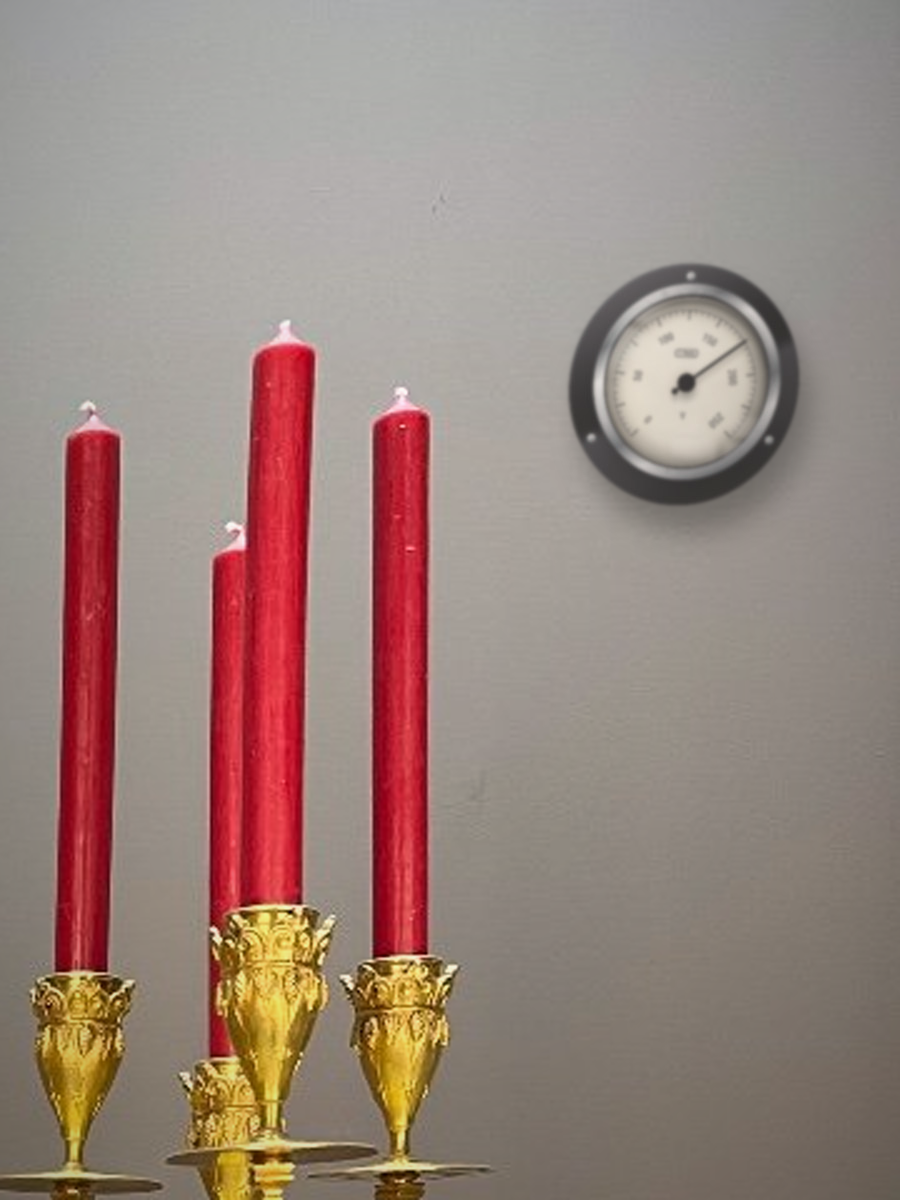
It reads value=175 unit=V
